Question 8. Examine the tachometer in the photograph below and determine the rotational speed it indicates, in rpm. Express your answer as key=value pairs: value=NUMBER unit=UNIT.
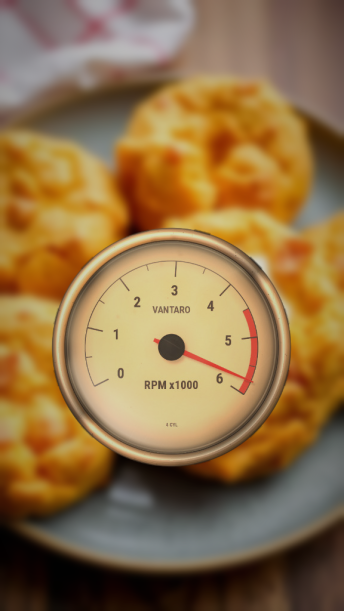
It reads value=5750 unit=rpm
